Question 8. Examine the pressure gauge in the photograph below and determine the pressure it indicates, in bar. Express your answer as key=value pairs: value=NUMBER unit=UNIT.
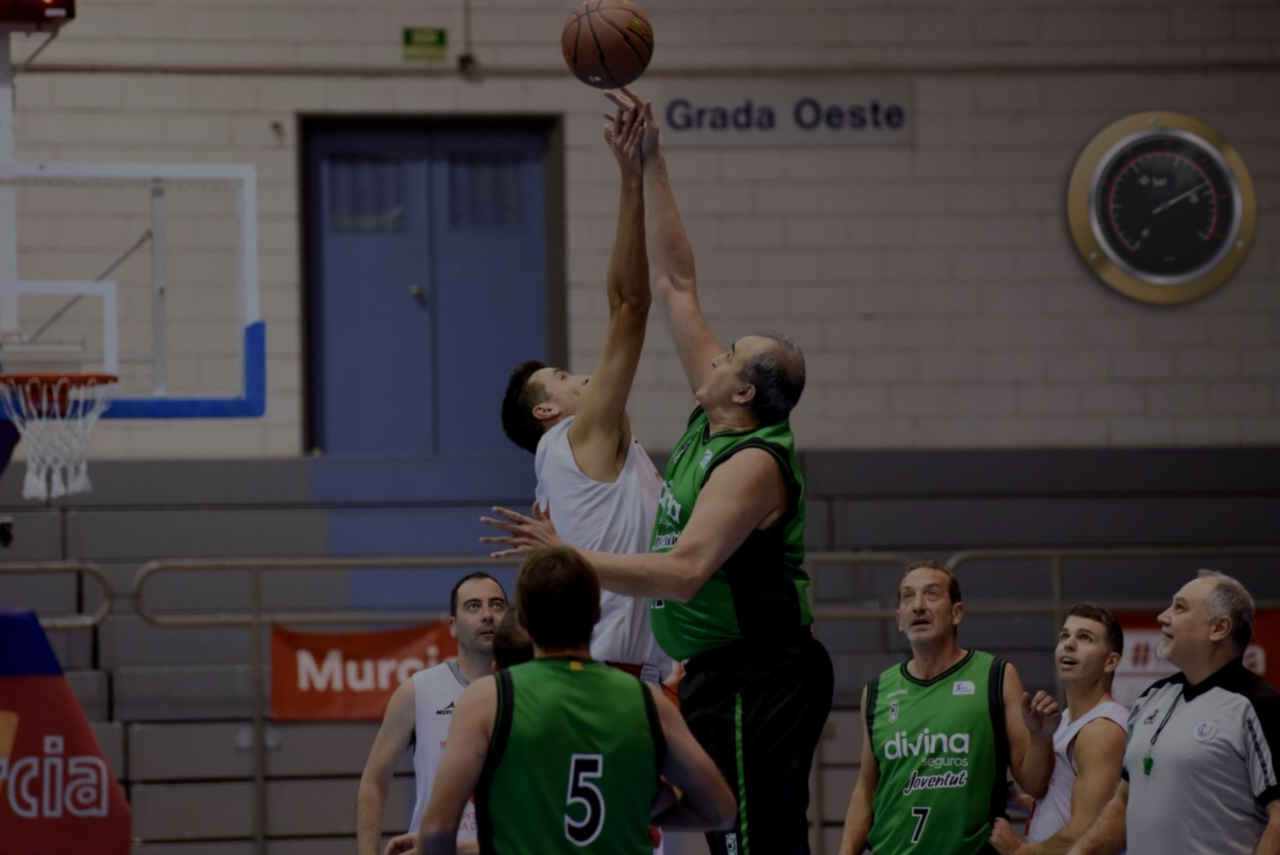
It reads value=19 unit=bar
